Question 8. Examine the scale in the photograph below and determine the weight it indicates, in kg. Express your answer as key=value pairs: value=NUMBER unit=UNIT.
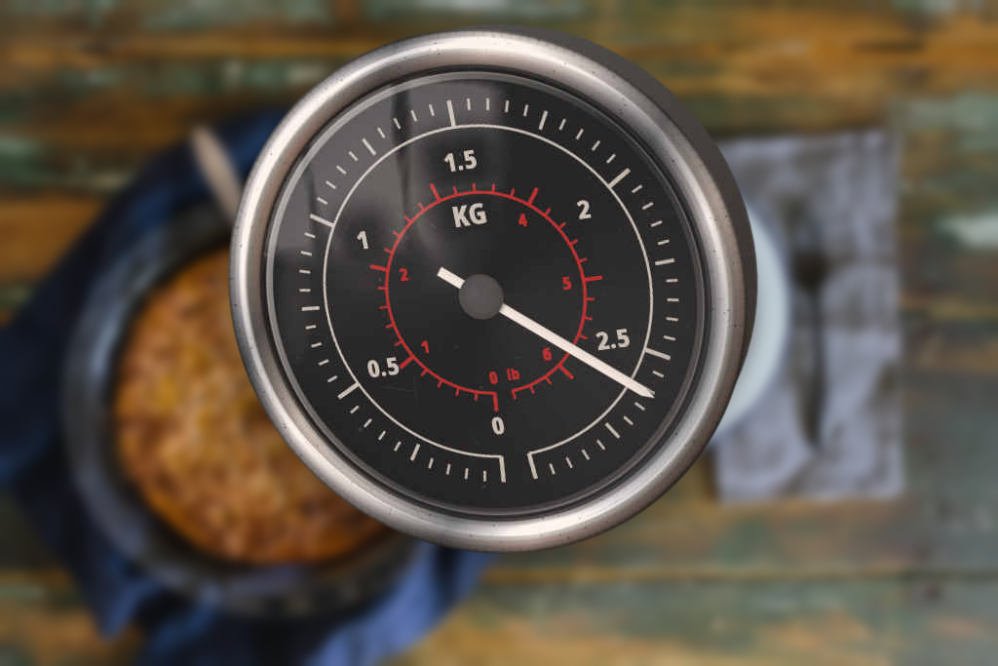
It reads value=2.6 unit=kg
